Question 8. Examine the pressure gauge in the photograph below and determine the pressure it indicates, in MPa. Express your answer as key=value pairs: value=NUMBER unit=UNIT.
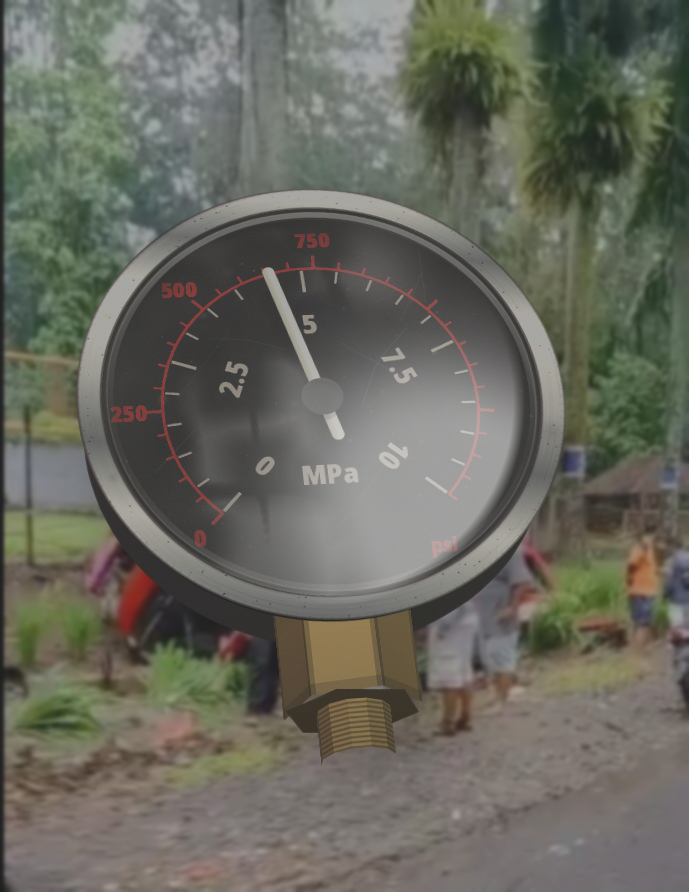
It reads value=4.5 unit=MPa
